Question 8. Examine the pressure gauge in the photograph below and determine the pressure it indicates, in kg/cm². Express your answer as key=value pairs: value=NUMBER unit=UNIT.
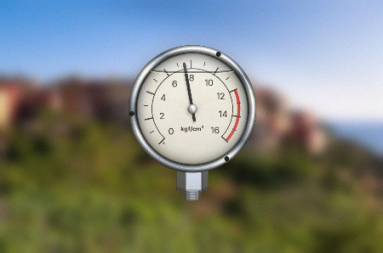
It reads value=7.5 unit=kg/cm²
